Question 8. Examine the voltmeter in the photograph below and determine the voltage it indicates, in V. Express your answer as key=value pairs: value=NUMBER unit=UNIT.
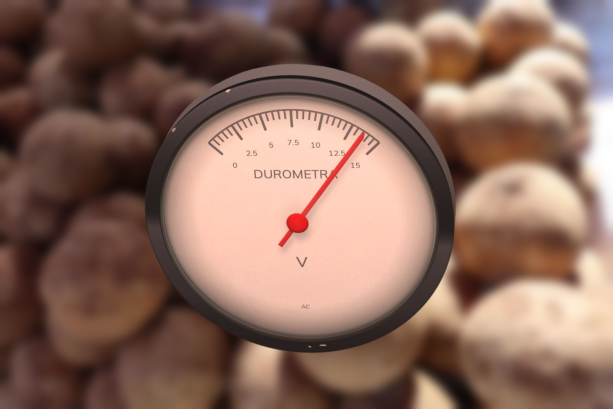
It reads value=13.5 unit=V
